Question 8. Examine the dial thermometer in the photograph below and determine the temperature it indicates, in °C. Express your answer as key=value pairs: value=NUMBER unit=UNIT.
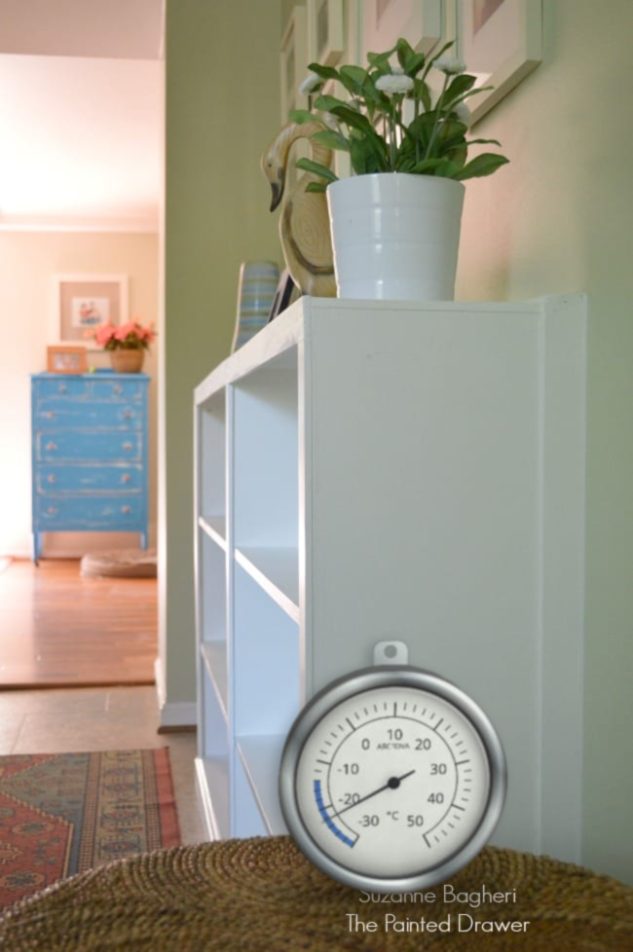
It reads value=-22 unit=°C
